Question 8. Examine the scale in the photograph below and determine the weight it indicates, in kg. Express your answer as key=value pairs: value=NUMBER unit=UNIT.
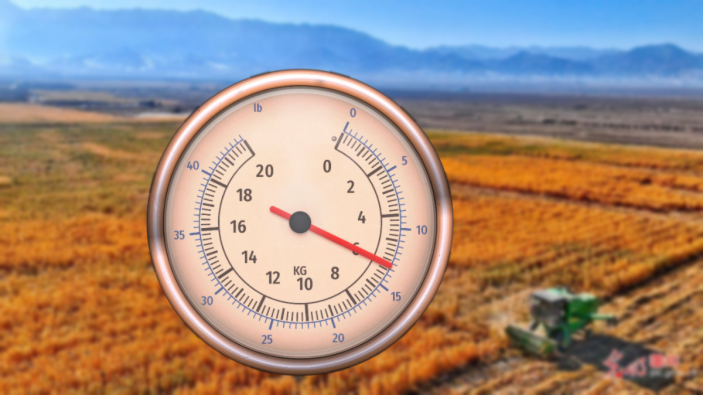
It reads value=6 unit=kg
